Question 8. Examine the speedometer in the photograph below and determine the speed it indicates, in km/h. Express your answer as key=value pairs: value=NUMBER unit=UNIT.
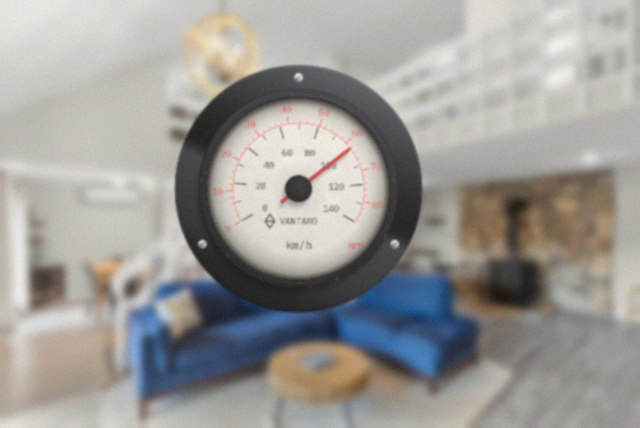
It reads value=100 unit=km/h
